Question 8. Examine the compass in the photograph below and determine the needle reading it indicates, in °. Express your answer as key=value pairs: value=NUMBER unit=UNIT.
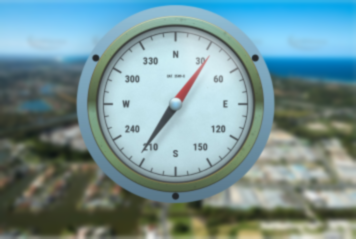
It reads value=35 unit=°
